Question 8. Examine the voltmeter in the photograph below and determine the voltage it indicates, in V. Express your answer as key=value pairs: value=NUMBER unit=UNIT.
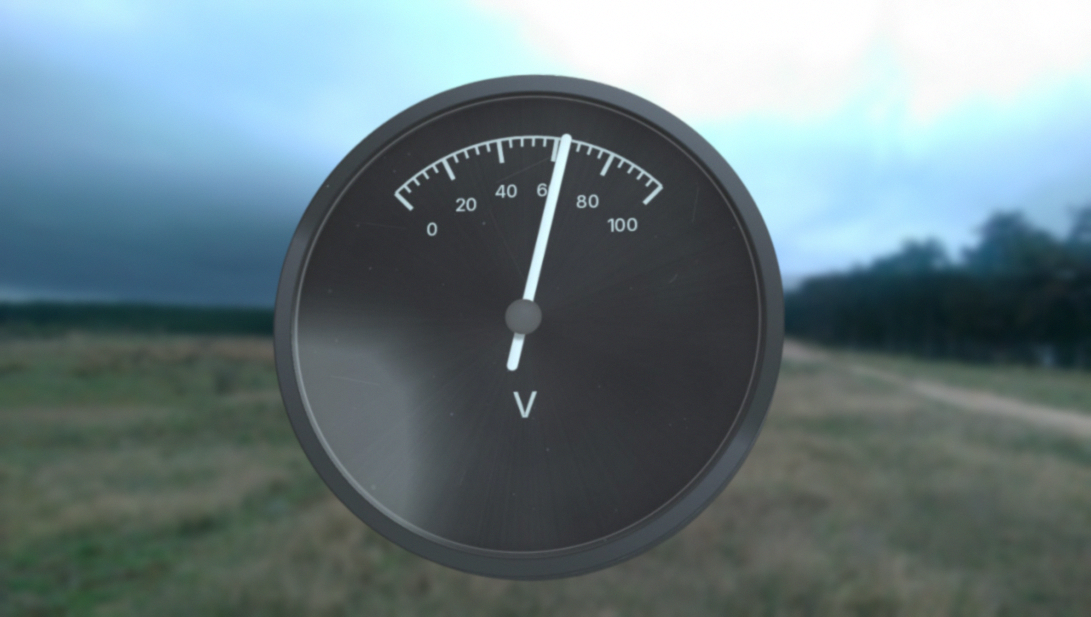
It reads value=64 unit=V
